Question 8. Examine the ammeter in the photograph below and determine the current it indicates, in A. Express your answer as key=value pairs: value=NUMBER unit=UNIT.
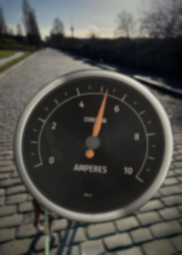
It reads value=5.25 unit=A
